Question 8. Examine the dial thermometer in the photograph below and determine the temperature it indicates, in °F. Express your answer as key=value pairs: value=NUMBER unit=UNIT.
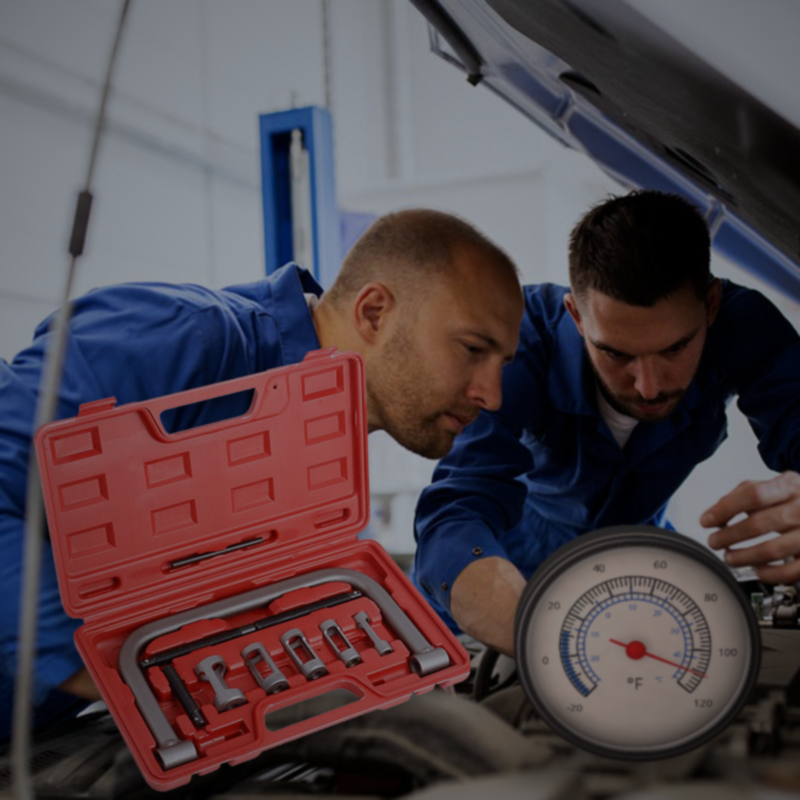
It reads value=110 unit=°F
